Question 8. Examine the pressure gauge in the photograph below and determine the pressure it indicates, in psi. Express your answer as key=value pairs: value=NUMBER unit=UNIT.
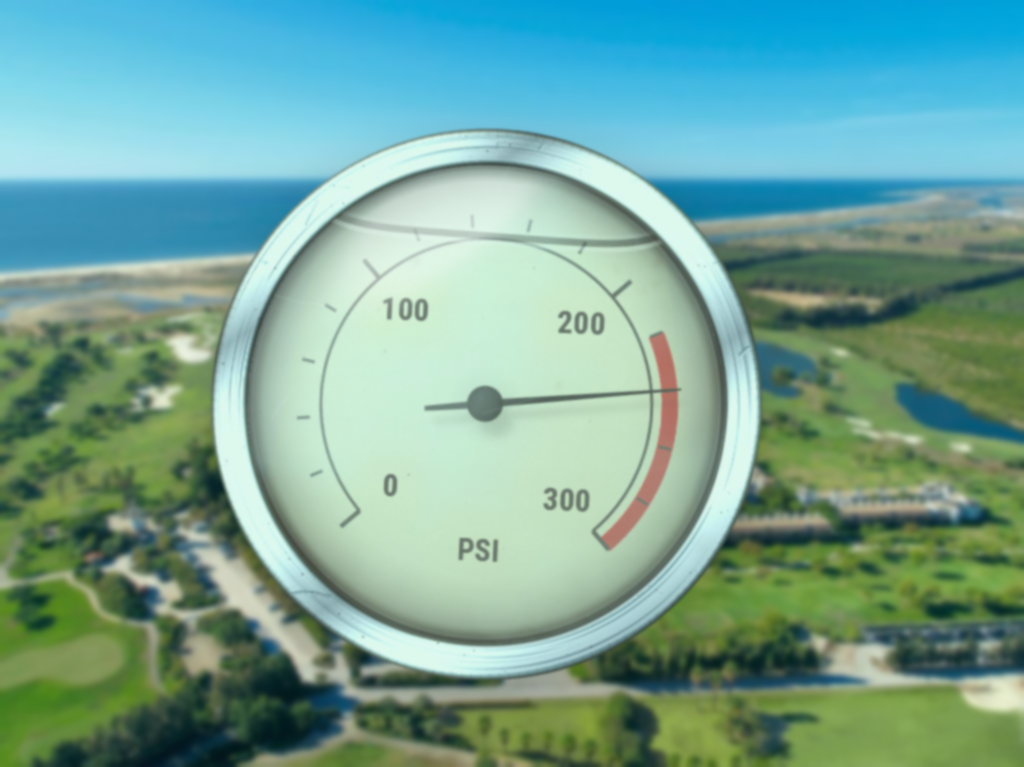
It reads value=240 unit=psi
